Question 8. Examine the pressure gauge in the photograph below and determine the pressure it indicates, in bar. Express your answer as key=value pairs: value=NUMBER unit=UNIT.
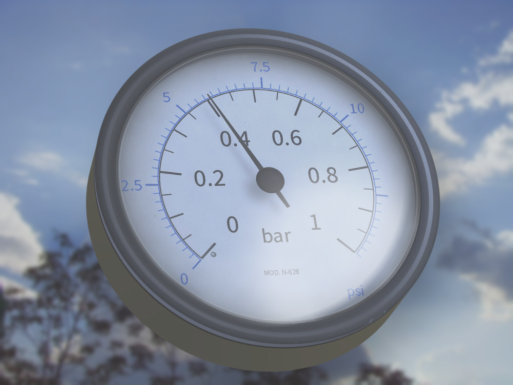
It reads value=0.4 unit=bar
